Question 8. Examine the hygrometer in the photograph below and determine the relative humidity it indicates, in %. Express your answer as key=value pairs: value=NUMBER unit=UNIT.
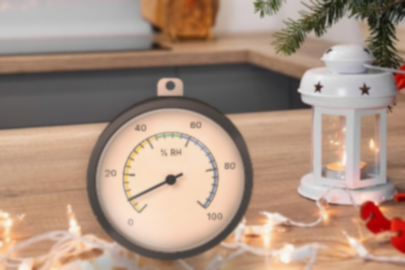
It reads value=8 unit=%
